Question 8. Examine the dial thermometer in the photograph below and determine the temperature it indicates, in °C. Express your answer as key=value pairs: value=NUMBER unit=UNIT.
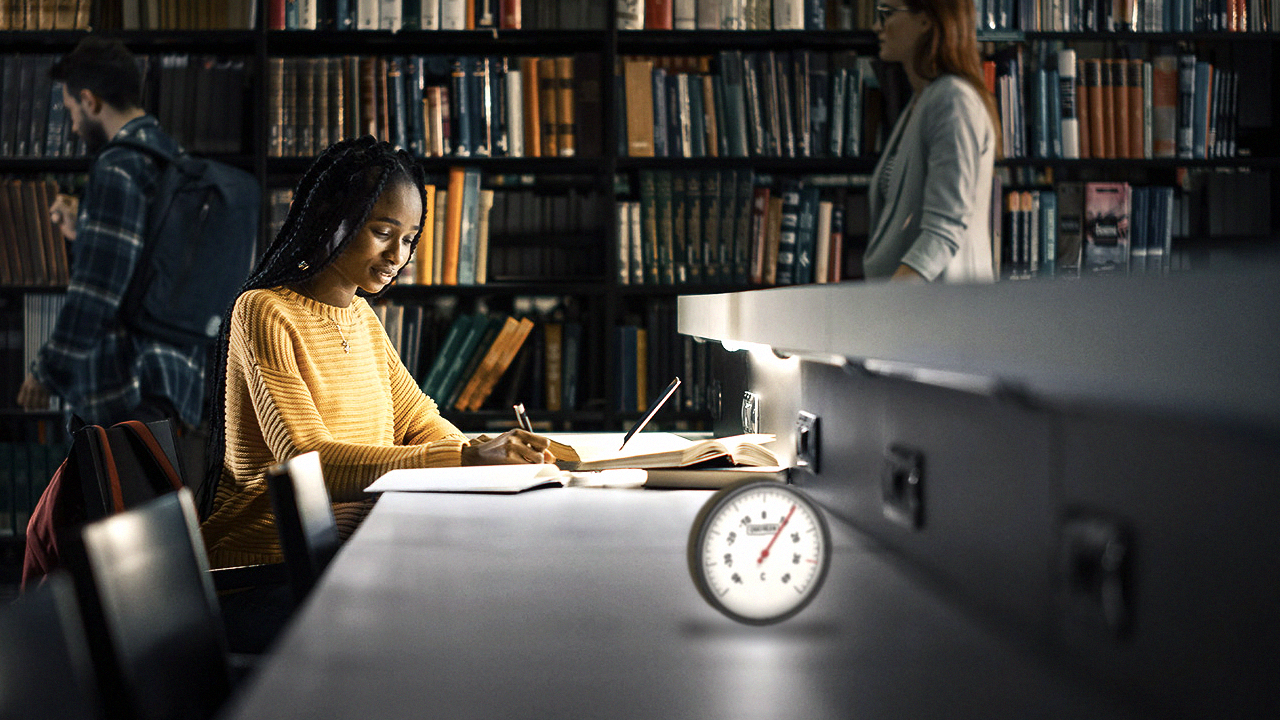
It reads value=10 unit=°C
